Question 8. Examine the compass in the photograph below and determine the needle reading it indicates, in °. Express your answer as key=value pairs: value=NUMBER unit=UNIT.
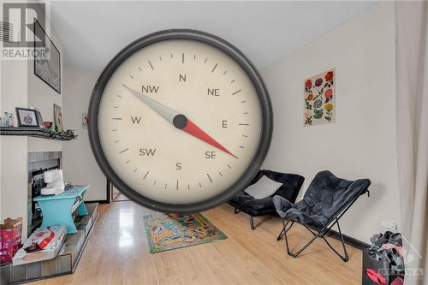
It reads value=120 unit=°
